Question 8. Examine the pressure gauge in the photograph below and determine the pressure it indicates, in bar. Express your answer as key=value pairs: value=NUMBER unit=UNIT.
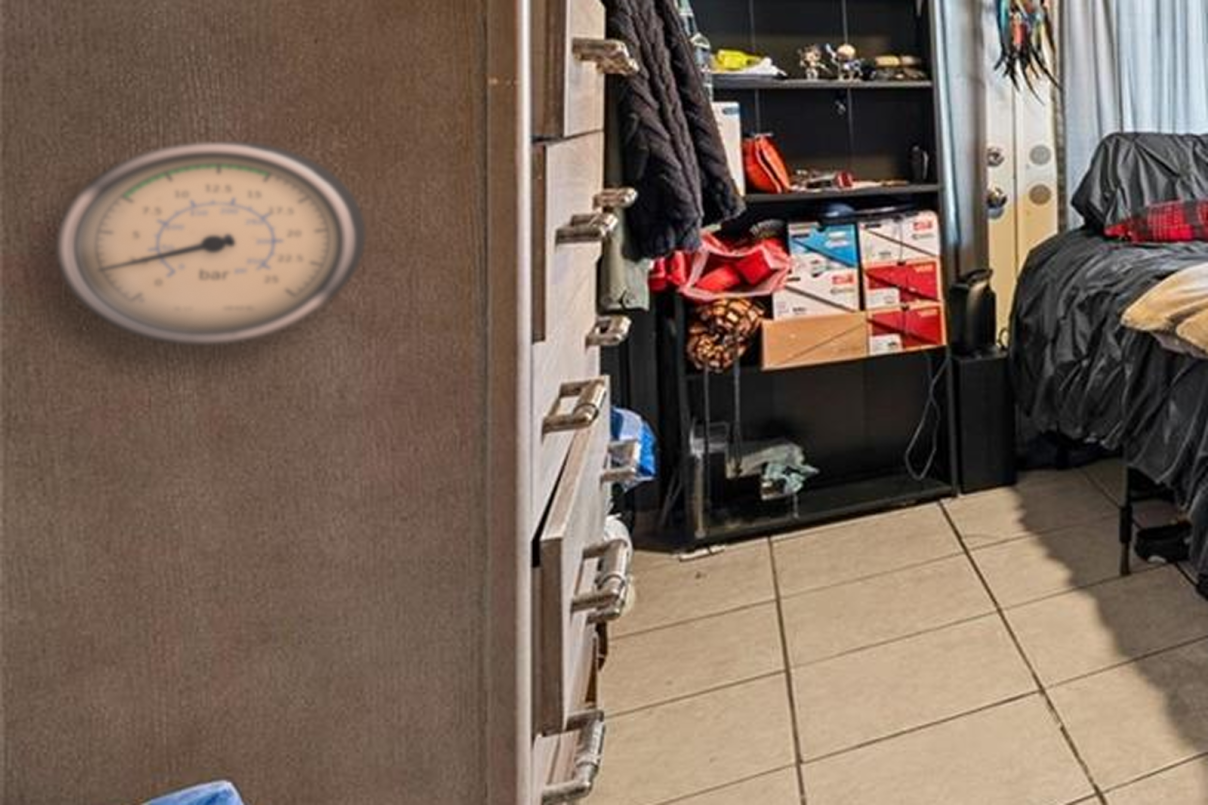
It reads value=2.5 unit=bar
